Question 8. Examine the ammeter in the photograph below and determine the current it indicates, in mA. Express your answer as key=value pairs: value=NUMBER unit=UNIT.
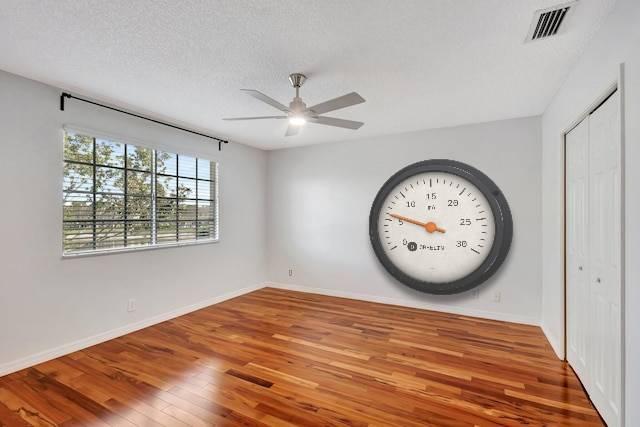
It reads value=6 unit=mA
